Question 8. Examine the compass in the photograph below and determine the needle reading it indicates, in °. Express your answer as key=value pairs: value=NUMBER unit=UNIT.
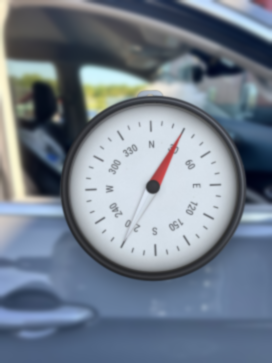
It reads value=30 unit=°
